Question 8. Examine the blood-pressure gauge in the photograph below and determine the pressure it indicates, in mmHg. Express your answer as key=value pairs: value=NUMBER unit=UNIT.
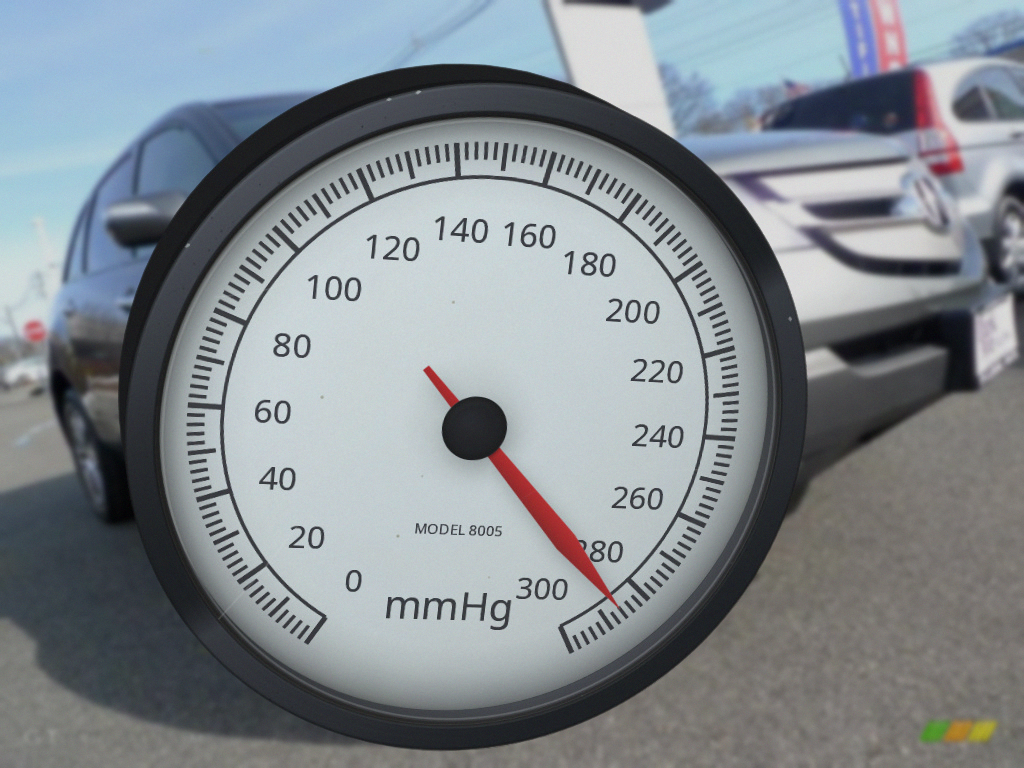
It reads value=286 unit=mmHg
